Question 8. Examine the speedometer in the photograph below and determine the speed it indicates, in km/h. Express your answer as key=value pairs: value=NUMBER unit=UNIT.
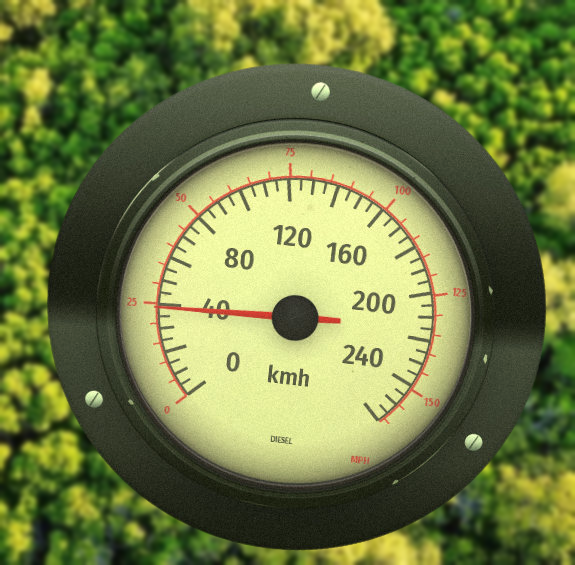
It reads value=40 unit=km/h
